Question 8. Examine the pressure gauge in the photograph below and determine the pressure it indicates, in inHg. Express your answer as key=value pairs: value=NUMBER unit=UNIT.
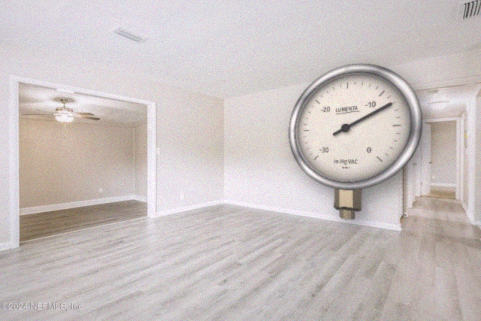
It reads value=-8 unit=inHg
